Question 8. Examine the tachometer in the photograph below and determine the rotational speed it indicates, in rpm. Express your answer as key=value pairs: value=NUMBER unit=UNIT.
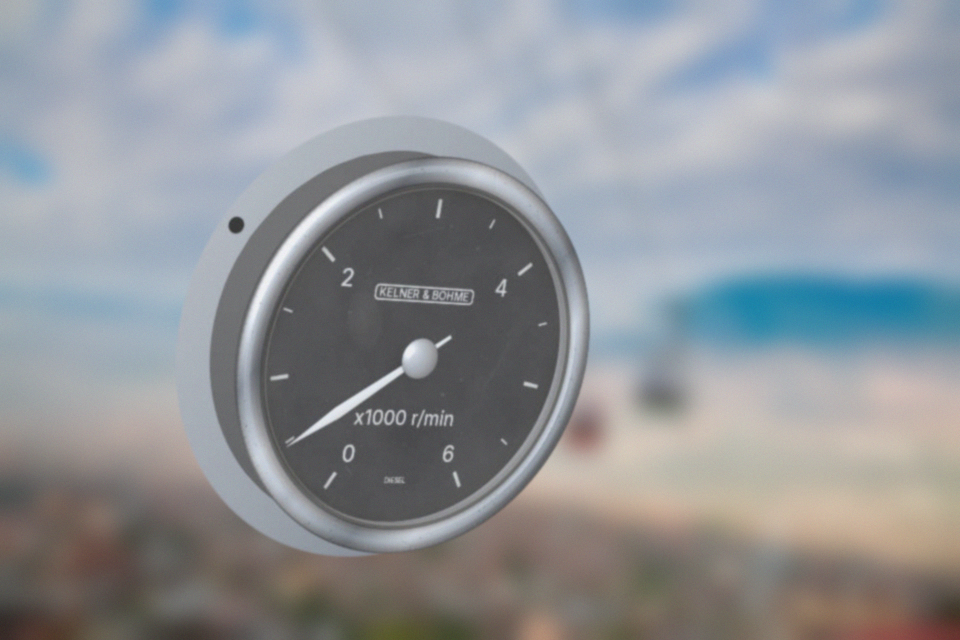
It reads value=500 unit=rpm
